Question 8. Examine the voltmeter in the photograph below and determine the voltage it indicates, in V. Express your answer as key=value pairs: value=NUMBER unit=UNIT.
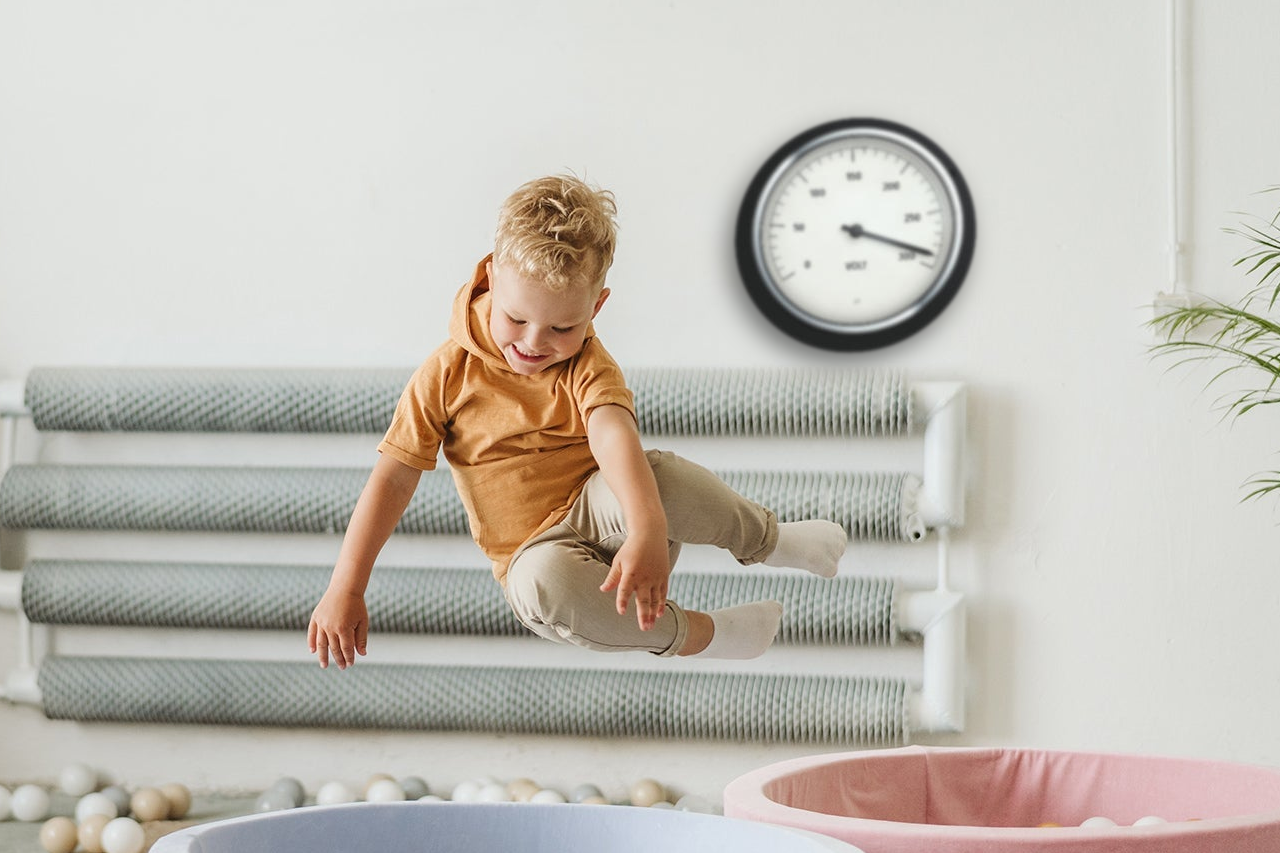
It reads value=290 unit=V
